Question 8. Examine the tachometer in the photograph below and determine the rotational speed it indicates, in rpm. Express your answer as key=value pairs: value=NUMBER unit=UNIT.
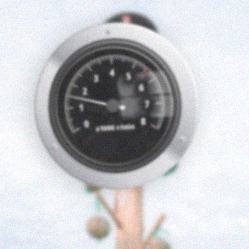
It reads value=1500 unit=rpm
